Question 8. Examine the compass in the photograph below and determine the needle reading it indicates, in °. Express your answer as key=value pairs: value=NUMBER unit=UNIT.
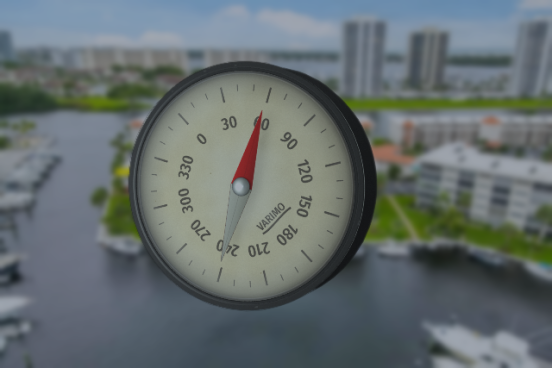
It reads value=60 unit=°
